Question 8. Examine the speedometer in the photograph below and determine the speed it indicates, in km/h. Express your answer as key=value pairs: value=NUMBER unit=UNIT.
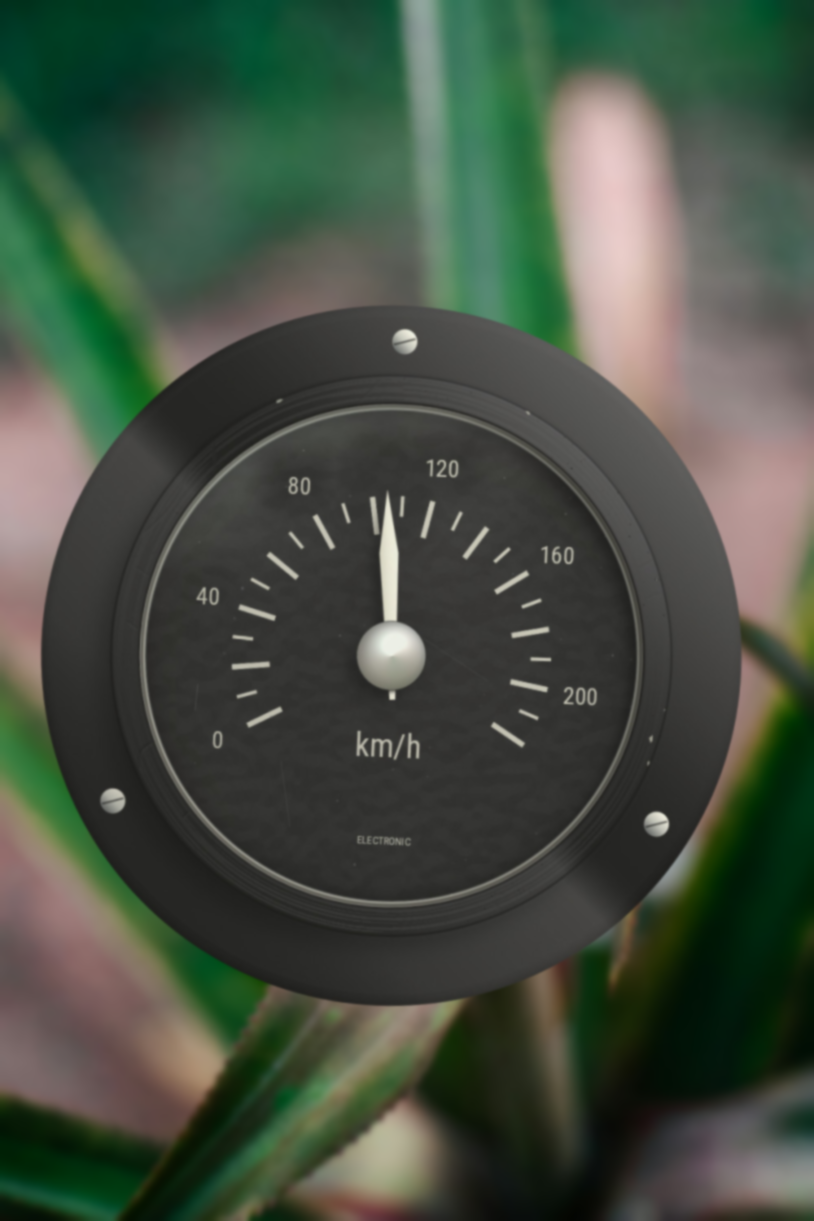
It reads value=105 unit=km/h
